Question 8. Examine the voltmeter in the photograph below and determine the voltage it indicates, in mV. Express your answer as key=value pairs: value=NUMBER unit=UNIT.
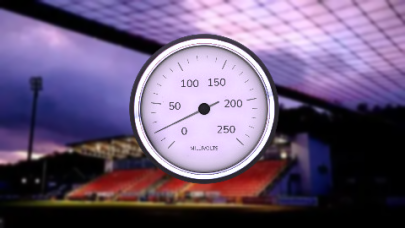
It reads value=20 unit=mV
